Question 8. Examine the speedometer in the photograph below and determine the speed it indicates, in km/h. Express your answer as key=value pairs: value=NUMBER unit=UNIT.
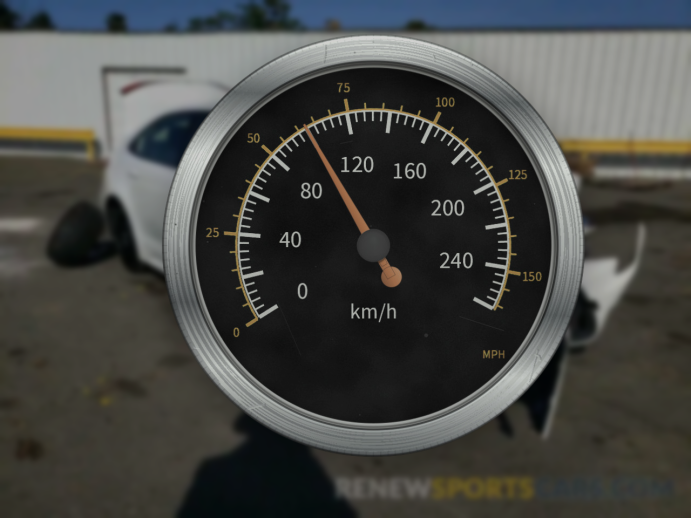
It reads value=100 unit=km/h
